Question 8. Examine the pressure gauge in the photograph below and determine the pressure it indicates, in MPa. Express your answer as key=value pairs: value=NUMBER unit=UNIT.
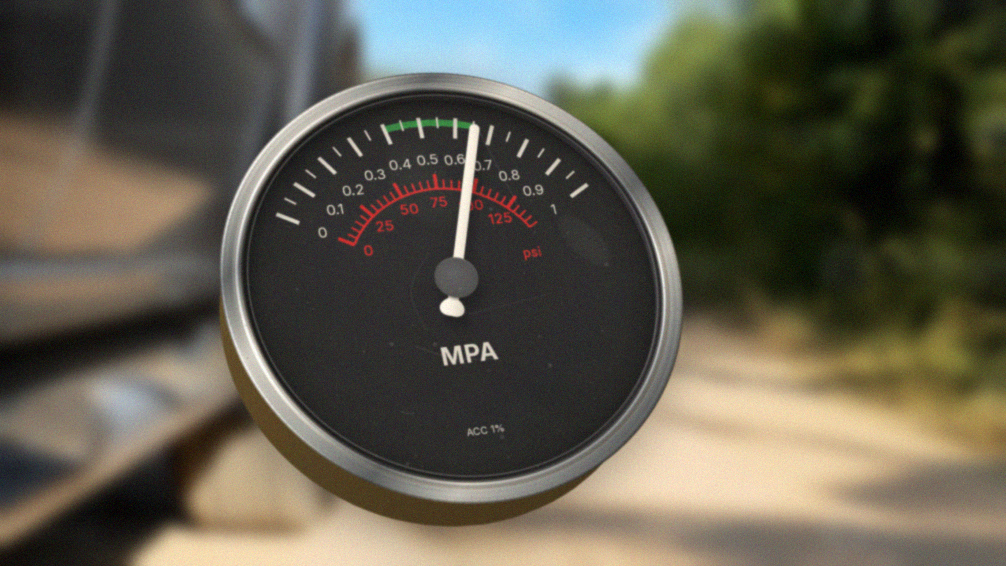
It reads value=0.65 unit=MPa
